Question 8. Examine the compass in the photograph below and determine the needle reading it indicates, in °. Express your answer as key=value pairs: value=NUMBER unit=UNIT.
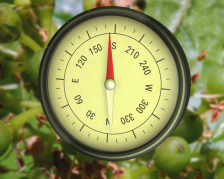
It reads value=175 unit=°
